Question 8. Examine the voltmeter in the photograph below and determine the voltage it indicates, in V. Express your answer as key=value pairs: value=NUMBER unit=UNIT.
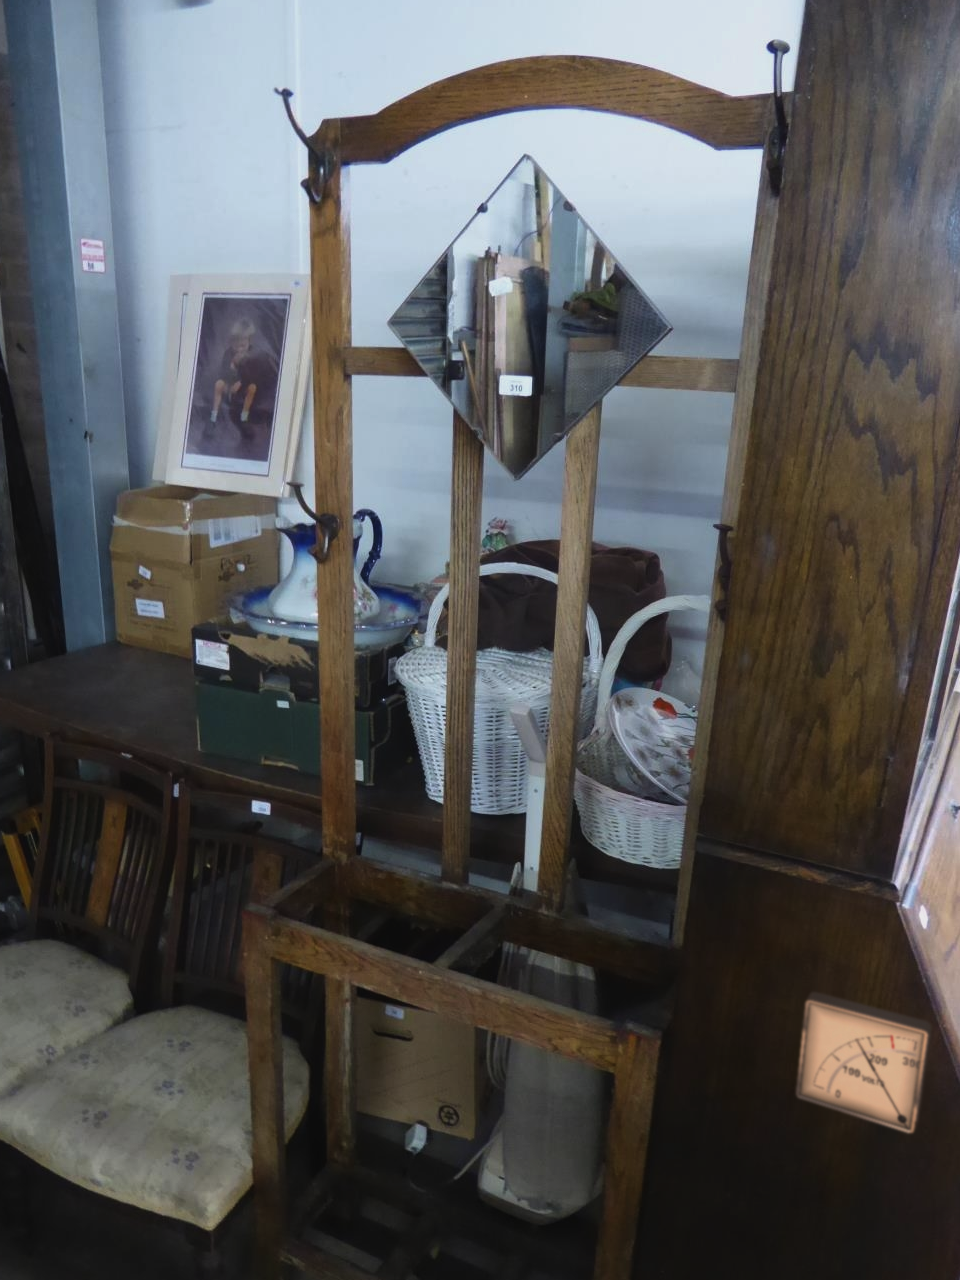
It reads value=175 unit=V
